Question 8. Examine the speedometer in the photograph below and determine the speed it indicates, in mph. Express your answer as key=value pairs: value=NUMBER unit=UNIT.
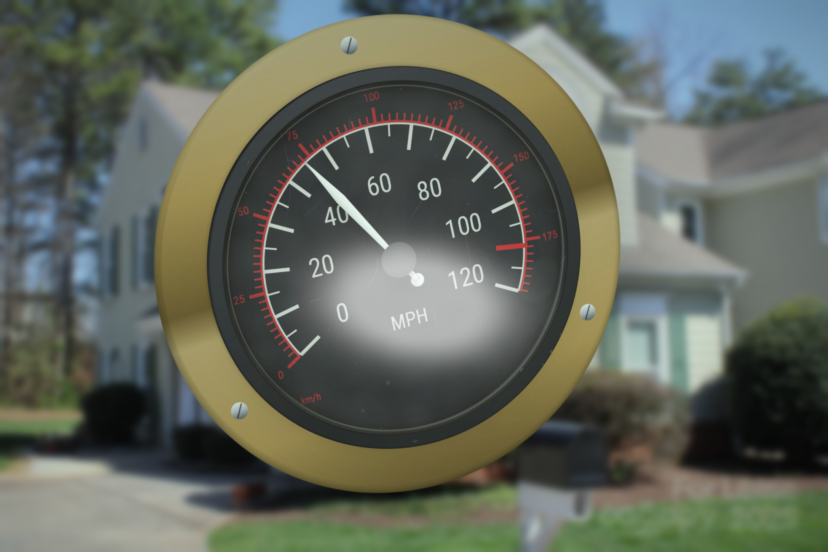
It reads value=45 unit=mph
